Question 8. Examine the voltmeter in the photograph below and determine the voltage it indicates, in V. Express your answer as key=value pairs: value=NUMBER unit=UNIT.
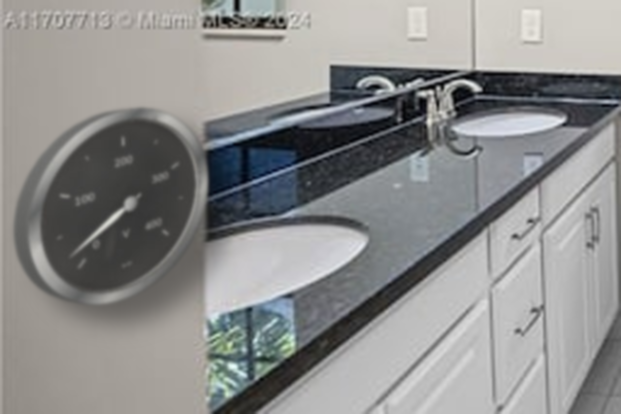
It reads value=25 unit=V
